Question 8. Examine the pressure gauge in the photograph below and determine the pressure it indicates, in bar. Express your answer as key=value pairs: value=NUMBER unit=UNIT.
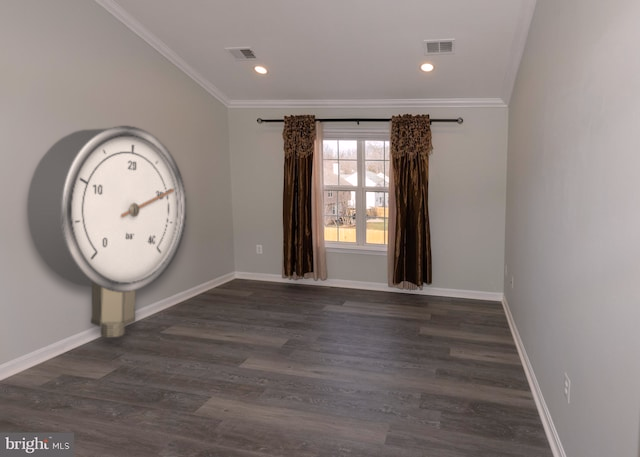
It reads value=30 unit=bar
